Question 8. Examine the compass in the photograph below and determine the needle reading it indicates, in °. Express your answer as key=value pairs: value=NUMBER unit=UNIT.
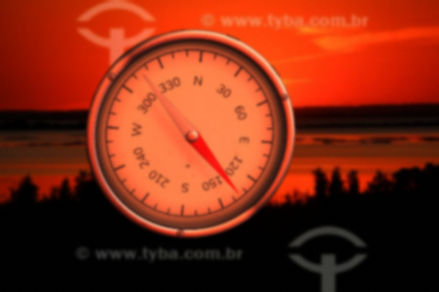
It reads value=135 unit=°
